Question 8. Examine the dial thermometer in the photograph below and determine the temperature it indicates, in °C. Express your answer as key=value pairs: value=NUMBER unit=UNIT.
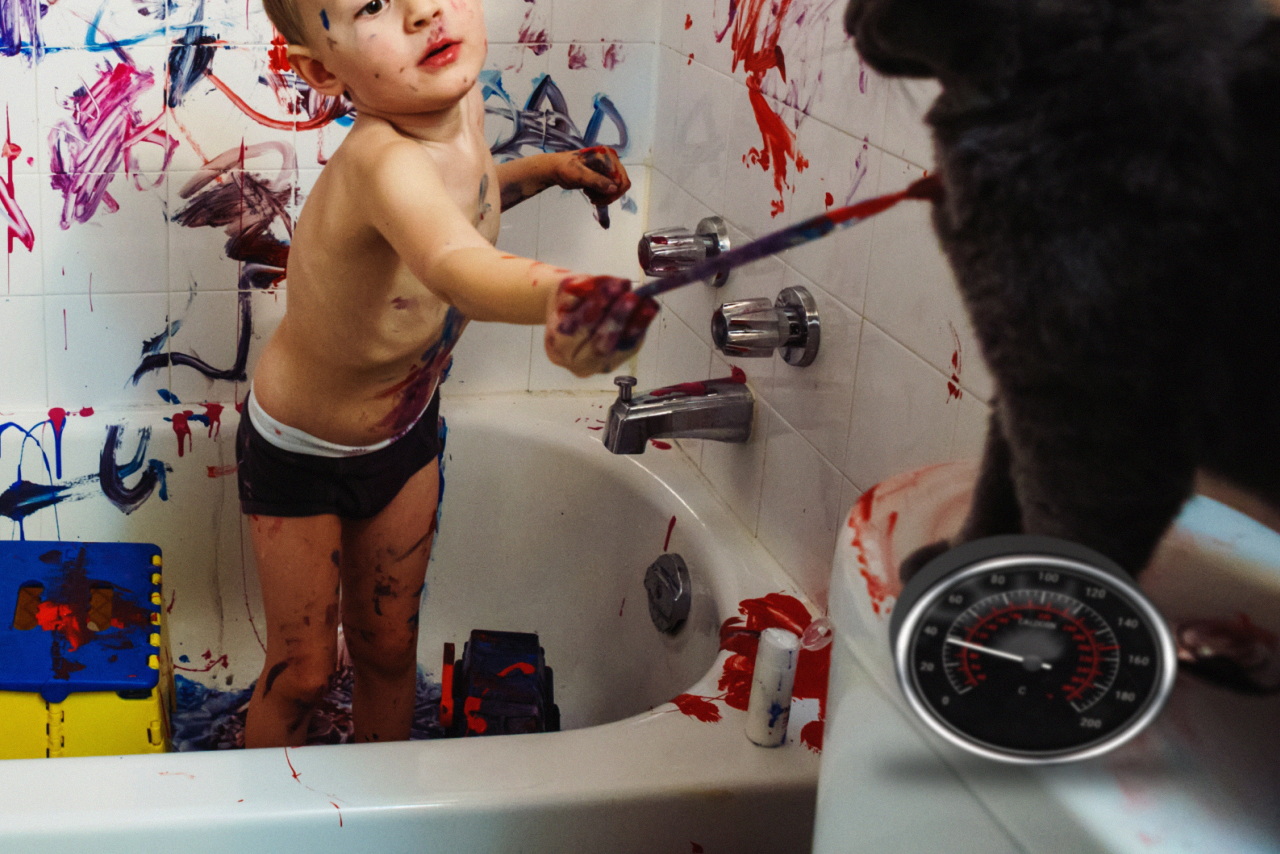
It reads value=40 unit=°C
